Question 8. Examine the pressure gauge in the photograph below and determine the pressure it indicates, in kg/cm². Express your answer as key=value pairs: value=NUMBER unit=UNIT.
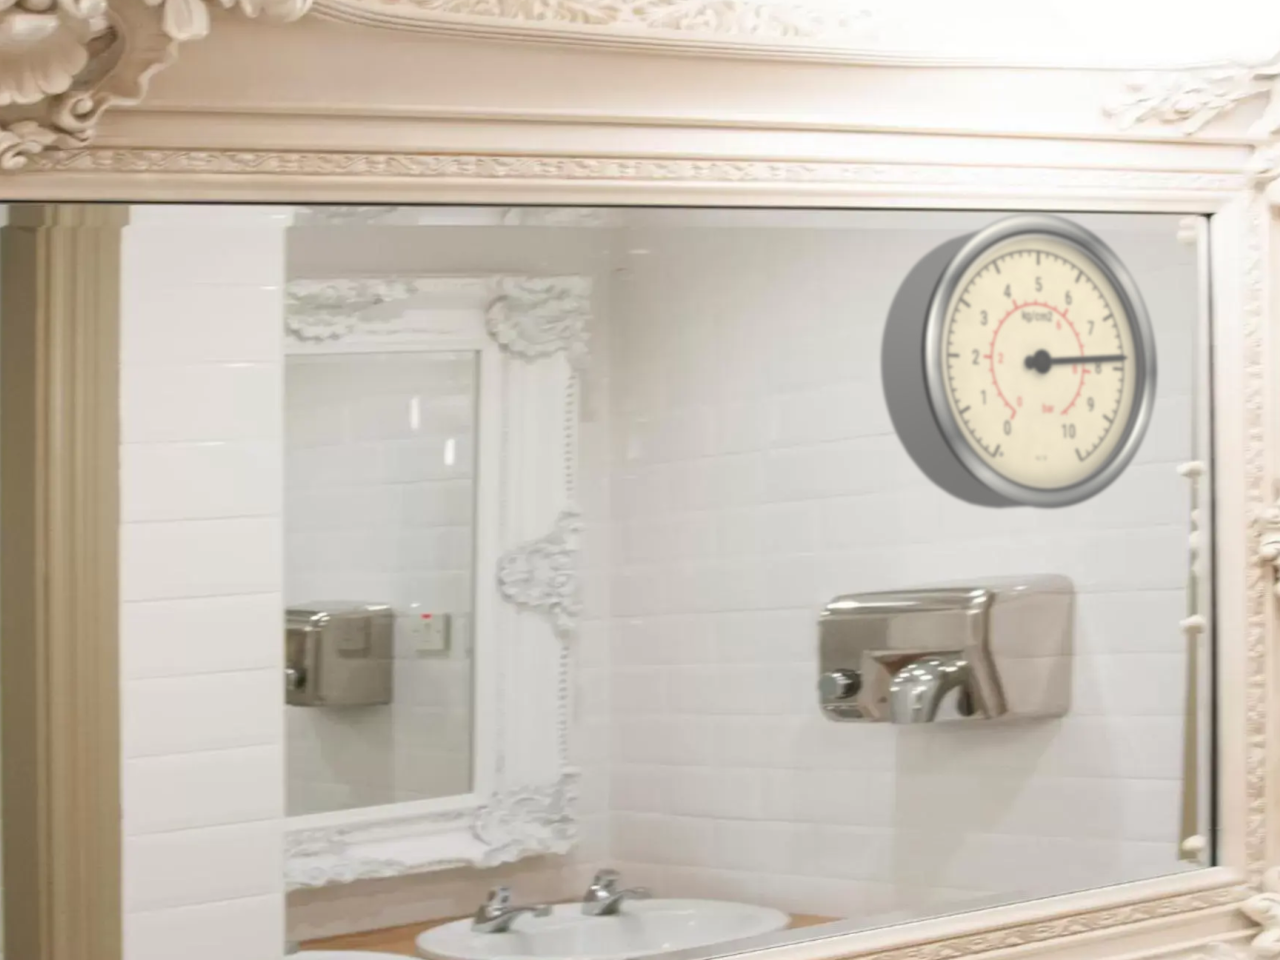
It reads value=7.8 unit=kg/cm²
